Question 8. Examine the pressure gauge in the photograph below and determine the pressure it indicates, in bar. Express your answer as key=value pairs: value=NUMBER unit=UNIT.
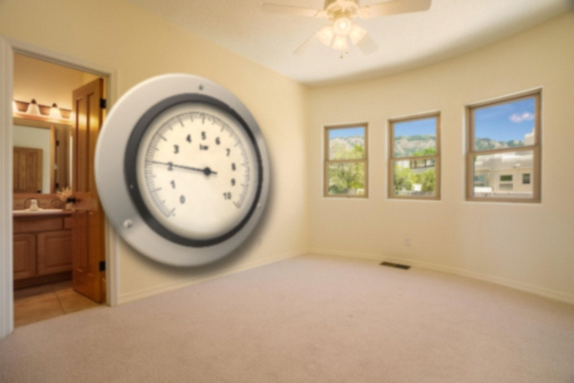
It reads value=2 unit=bar
